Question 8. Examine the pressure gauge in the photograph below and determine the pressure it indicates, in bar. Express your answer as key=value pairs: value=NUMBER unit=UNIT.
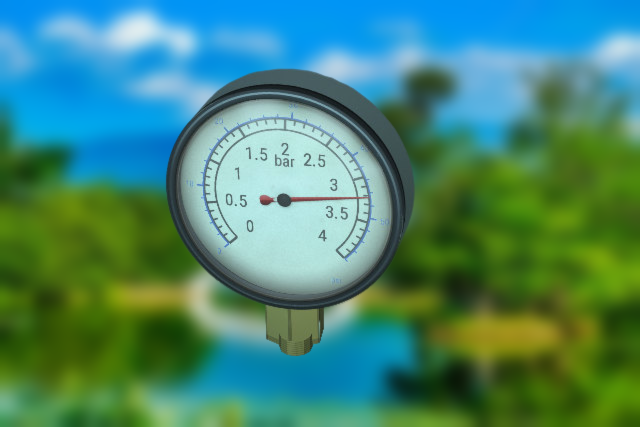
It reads value=3.2 unit=bar
